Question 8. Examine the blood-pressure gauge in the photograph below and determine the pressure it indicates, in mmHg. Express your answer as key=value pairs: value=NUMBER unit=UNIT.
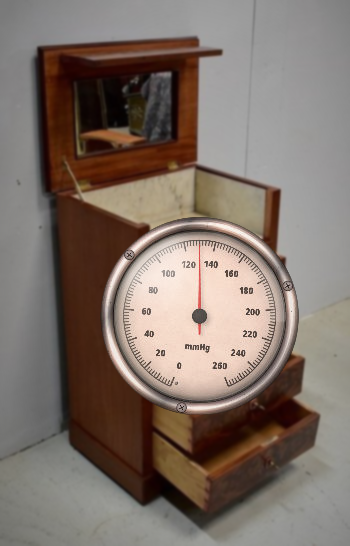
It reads value=130 unit=mmHg
